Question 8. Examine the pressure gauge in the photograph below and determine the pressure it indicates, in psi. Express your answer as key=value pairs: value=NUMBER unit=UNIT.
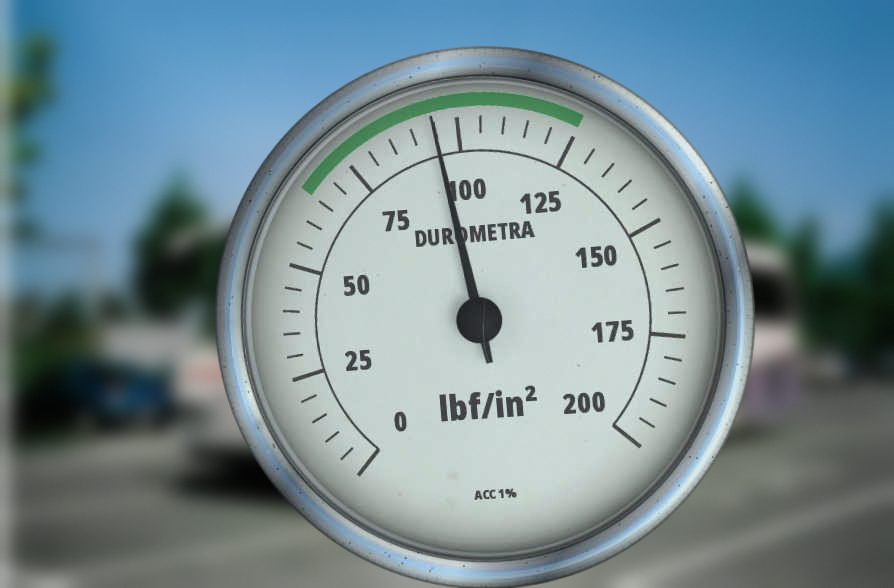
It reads value=95 unit=psi
